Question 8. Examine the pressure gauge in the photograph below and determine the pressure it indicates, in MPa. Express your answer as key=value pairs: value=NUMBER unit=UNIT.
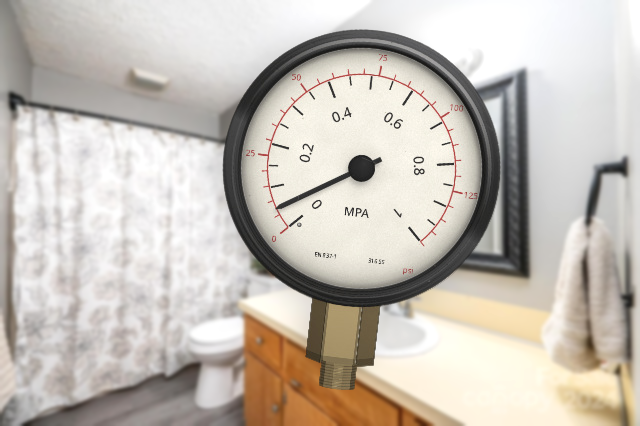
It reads value=0.05 unit=MPa
